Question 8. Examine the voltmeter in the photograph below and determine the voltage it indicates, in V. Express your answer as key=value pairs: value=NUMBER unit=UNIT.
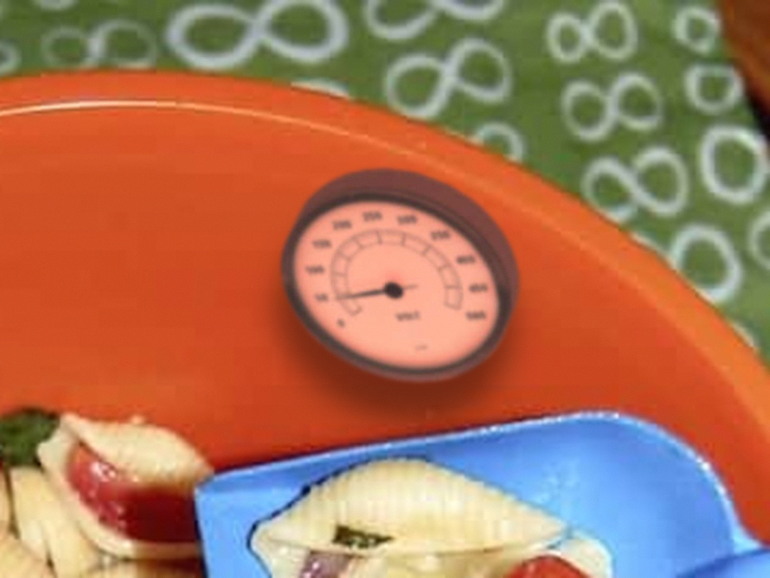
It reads value=50 unit=V
